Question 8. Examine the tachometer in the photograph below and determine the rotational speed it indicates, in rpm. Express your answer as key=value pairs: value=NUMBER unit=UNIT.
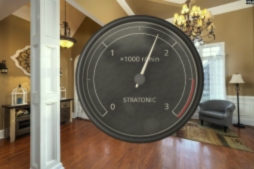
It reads value=1750 unit=rpm
